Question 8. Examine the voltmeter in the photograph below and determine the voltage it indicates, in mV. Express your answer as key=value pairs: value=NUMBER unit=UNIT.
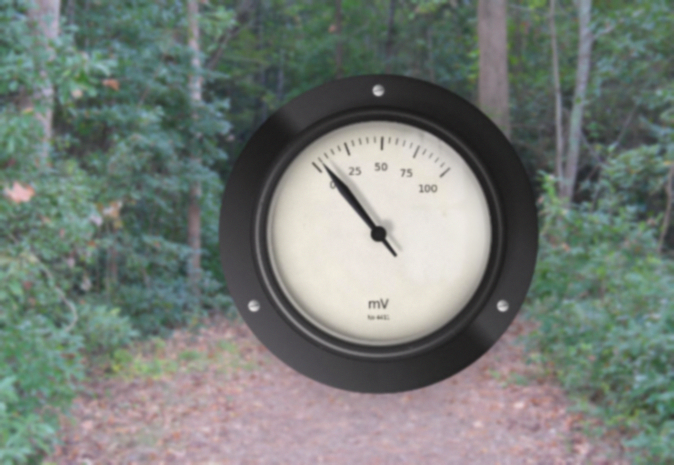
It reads value=5 unit=mV
